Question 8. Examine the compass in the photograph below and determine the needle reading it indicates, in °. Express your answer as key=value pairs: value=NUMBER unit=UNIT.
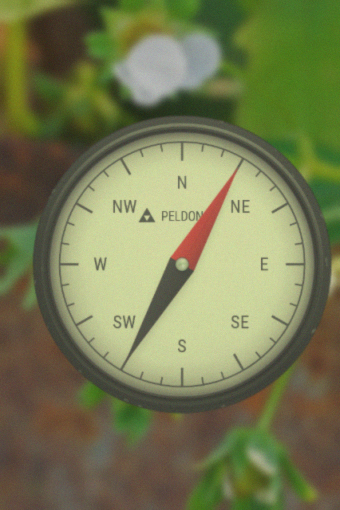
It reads value=30 unit=°
